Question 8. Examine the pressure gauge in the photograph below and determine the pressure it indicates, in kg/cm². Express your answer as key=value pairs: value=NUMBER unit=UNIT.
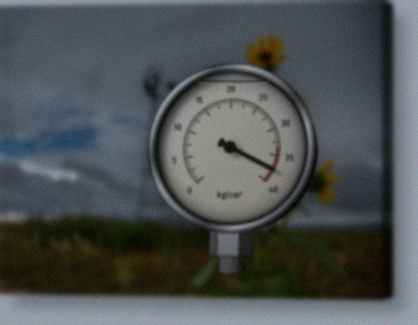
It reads value=37.5 unit=kg/cm²
